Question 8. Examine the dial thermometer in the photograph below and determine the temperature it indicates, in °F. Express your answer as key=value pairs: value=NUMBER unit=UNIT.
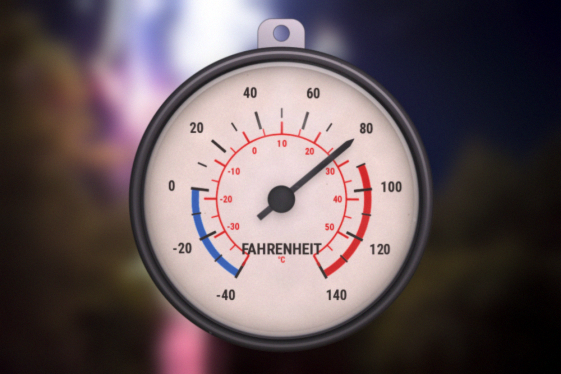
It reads value=80 unit=°F
